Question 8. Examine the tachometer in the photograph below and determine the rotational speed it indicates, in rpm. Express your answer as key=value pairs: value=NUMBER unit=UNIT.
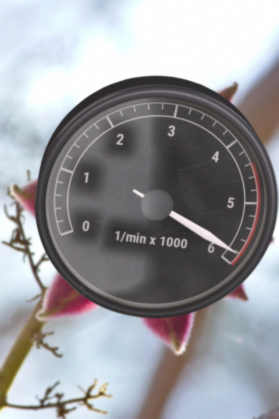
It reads value=5800 unit=rpm
